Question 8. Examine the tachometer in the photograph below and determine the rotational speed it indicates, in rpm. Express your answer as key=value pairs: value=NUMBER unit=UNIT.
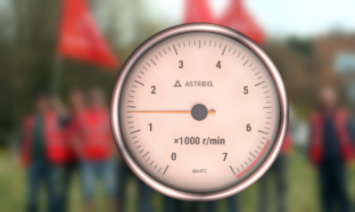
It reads value=1400 unit=rpm
